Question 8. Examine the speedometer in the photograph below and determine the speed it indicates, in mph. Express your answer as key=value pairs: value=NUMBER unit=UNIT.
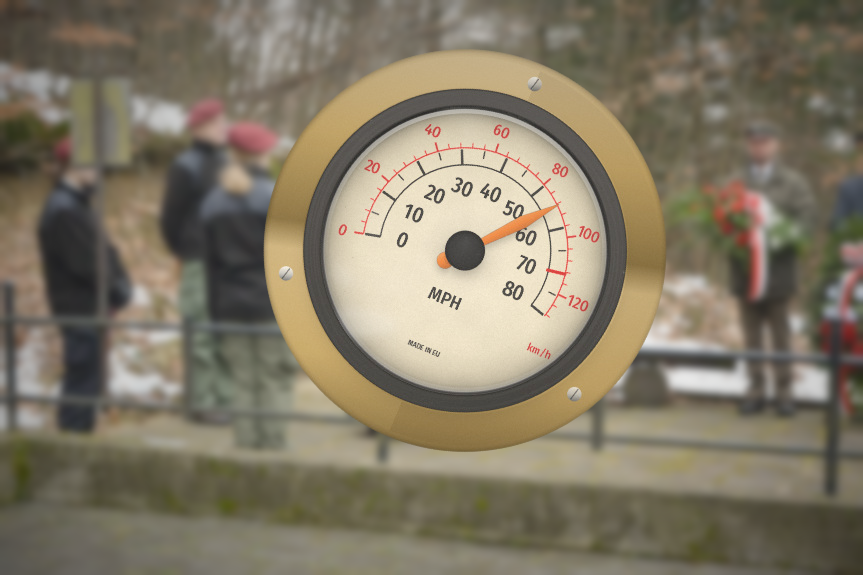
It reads value=55 unit=mph
